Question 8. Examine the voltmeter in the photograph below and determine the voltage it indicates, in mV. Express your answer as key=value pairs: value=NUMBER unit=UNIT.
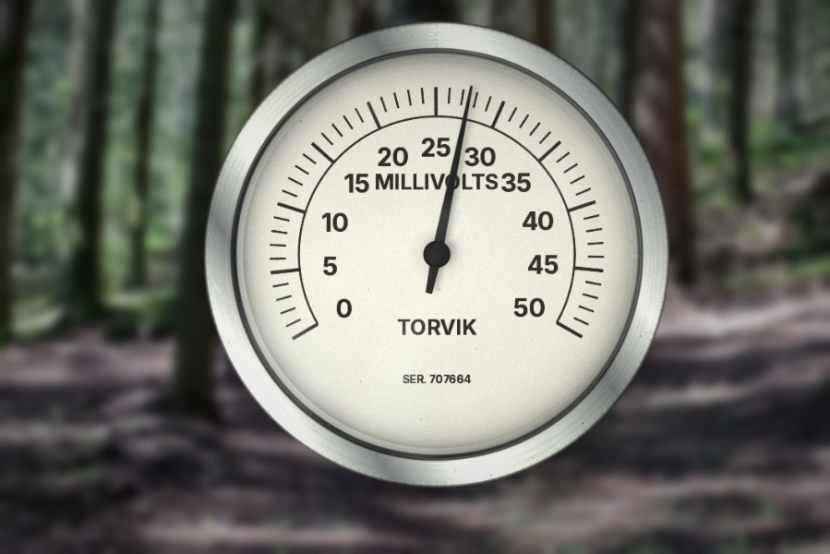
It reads value=27.5 unit=mV
